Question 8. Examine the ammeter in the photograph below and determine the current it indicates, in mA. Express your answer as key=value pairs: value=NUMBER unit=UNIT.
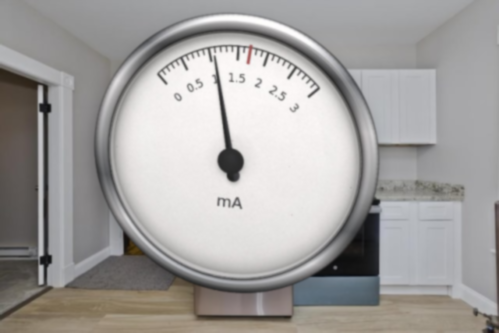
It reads value=1.1 unit=mA
